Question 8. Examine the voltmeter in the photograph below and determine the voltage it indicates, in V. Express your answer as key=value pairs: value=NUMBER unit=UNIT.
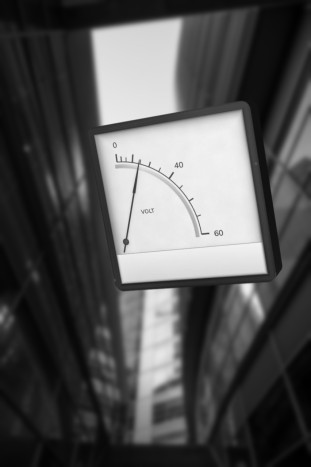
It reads value=25 unit=V
